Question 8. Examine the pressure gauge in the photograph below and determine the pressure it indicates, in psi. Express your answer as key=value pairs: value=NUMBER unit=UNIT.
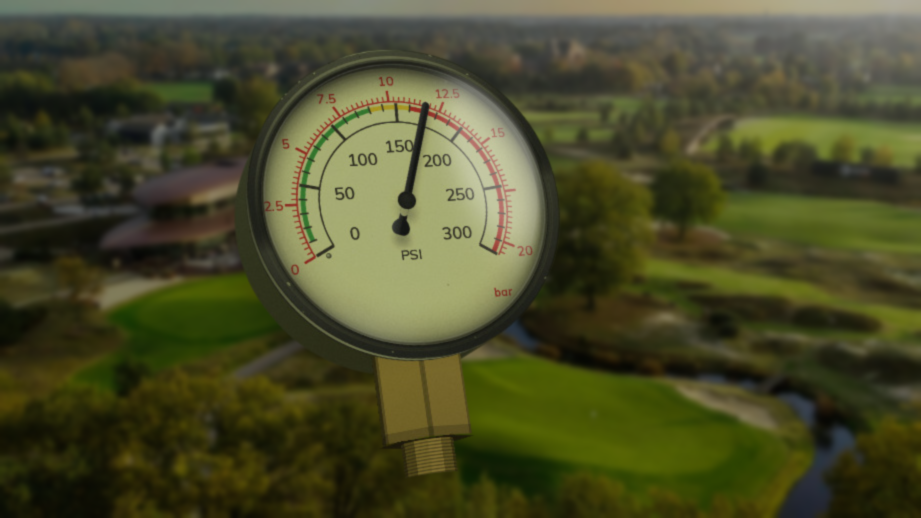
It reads value=170 unit=psi
